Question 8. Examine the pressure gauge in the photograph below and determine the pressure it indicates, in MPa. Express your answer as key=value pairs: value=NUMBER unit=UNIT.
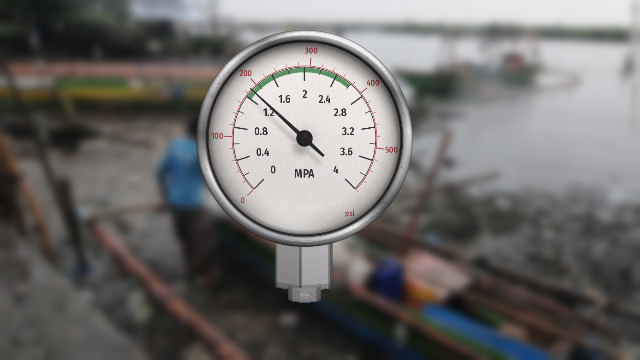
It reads value=1.3 unit=MPa
